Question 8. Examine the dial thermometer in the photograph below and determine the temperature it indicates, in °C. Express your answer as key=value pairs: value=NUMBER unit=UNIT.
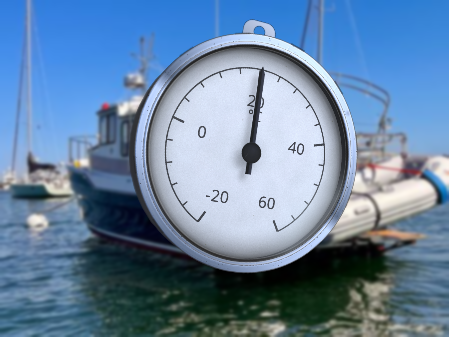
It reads value=20 unit=°C
